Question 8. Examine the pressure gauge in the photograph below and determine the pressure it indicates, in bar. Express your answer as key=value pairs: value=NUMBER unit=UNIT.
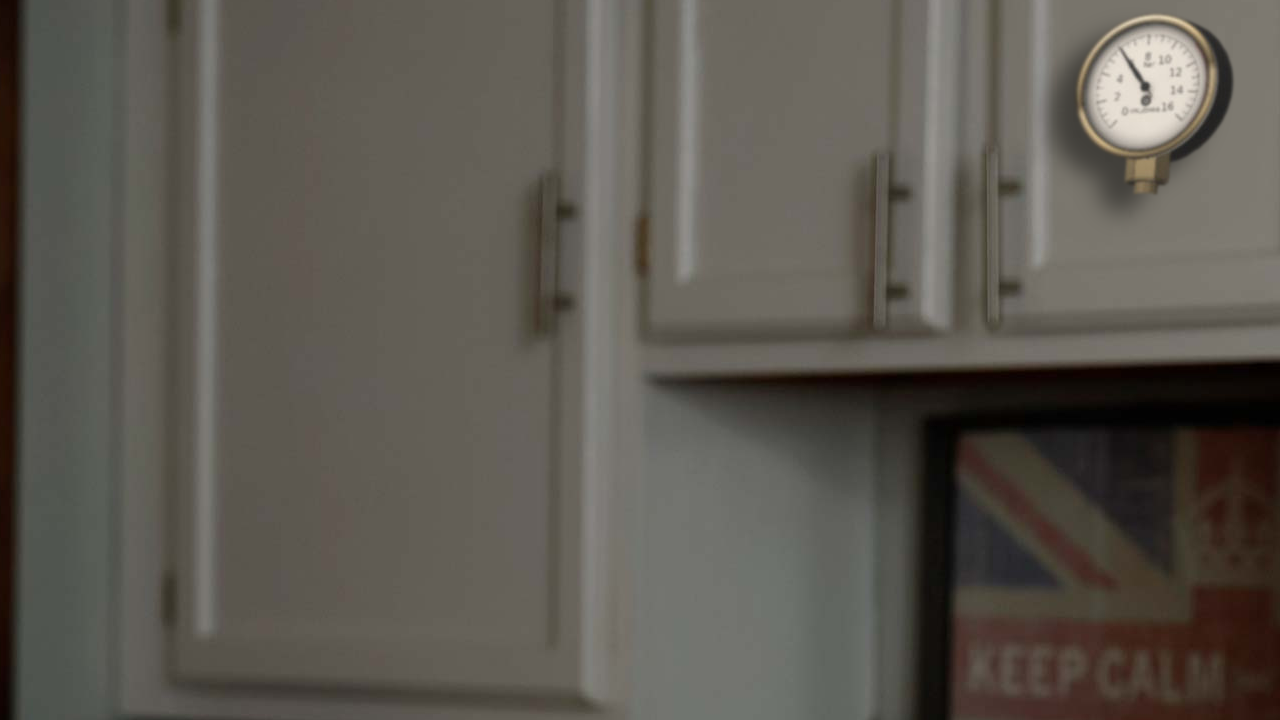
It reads value=6 unit=bar
